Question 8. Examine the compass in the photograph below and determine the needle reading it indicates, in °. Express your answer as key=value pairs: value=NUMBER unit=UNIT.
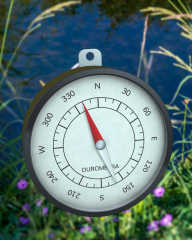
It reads value=340 unit=°
